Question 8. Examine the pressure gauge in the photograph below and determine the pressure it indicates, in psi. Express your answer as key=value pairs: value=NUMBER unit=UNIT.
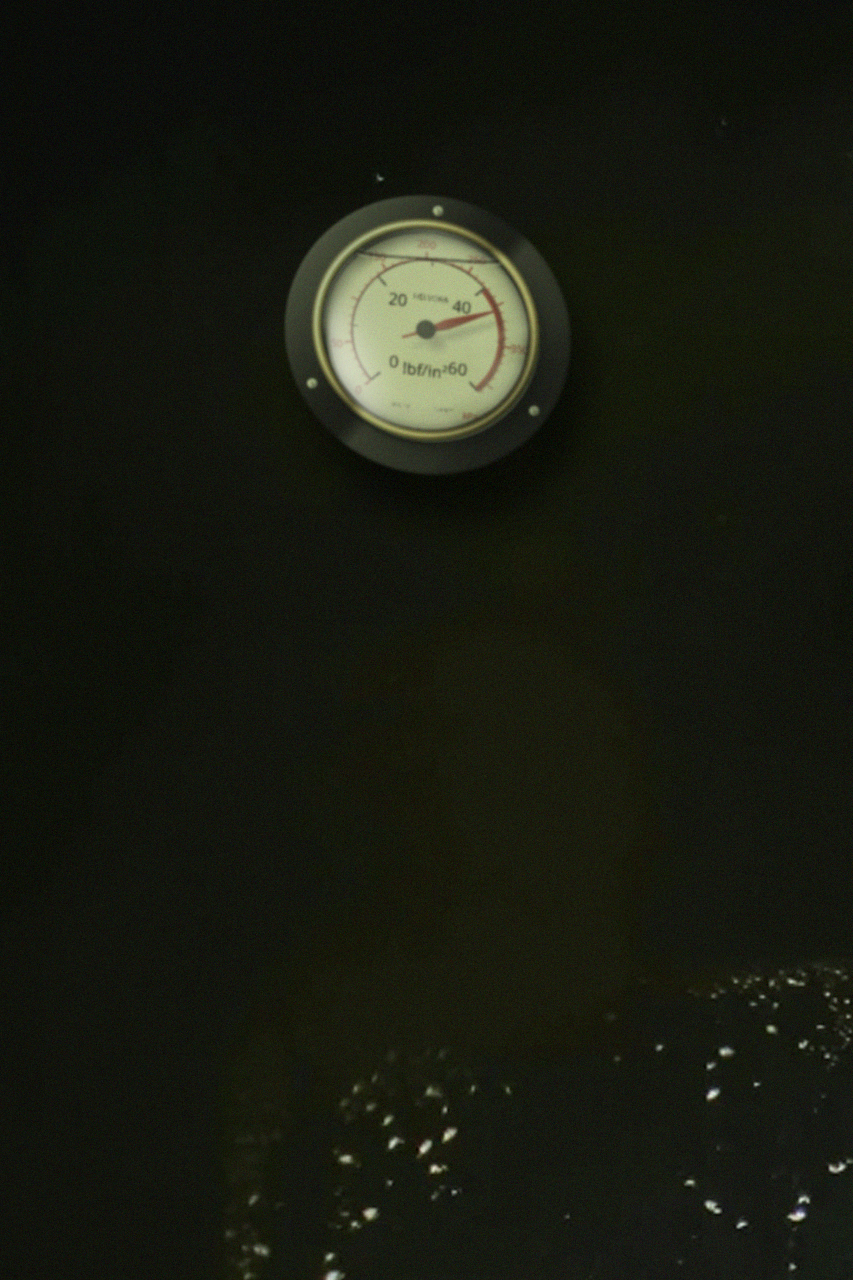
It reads value=45 unit=psi
